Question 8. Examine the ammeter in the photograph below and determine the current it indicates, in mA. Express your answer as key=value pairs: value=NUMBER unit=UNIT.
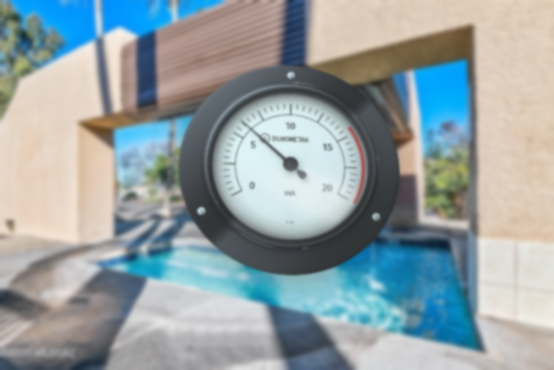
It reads value=6 unit=mA
